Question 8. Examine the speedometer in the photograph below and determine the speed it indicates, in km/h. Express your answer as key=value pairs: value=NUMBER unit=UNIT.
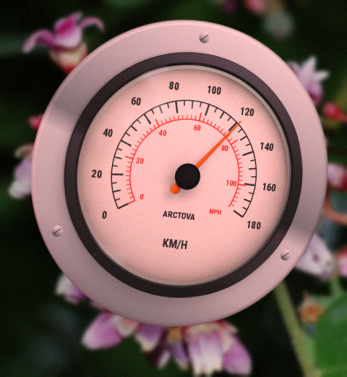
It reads value=120 unit=km/h
